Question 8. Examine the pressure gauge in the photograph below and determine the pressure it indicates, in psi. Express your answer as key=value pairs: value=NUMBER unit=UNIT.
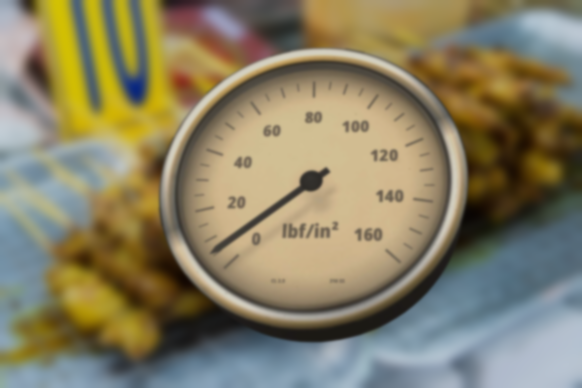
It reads value=5 unit=psi
